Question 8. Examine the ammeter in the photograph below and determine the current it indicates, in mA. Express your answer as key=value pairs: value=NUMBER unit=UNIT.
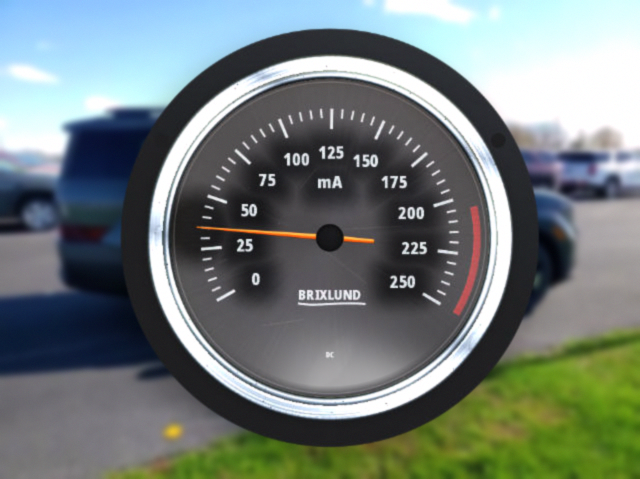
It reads value=35 unit=mA
